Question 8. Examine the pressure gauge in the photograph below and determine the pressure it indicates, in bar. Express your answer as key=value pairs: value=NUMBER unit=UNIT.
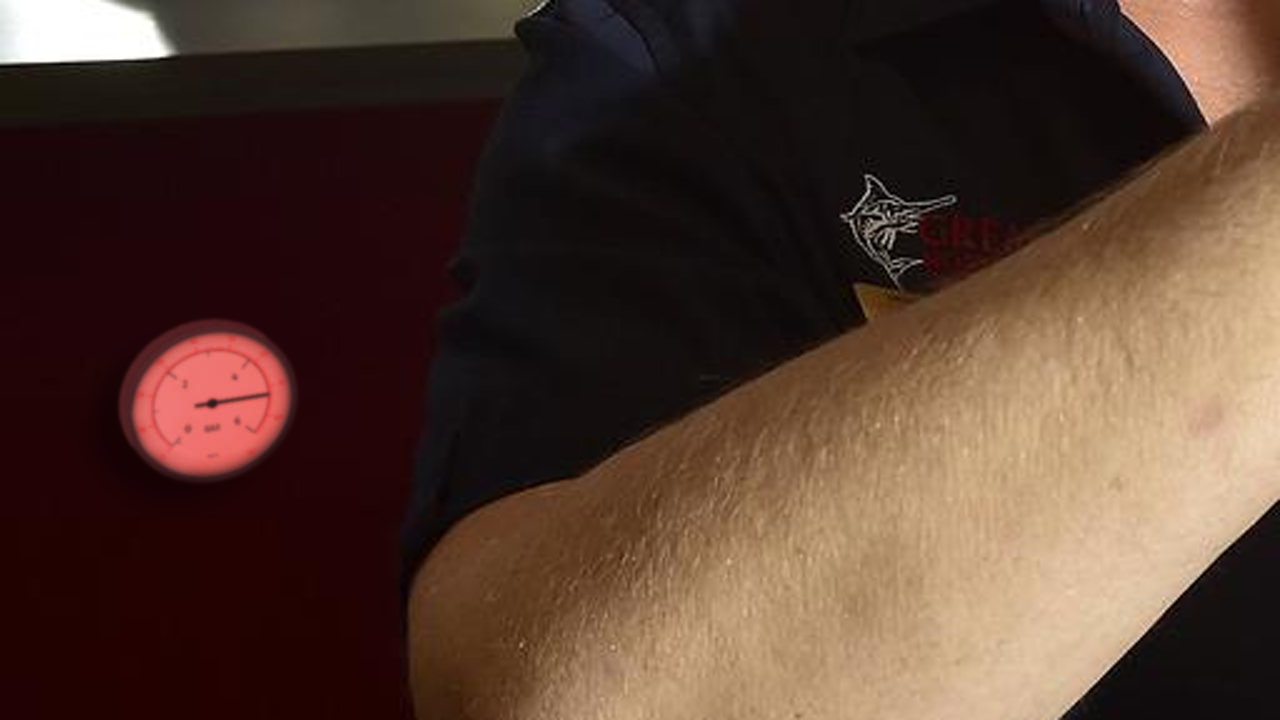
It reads value=5 unit=bar
